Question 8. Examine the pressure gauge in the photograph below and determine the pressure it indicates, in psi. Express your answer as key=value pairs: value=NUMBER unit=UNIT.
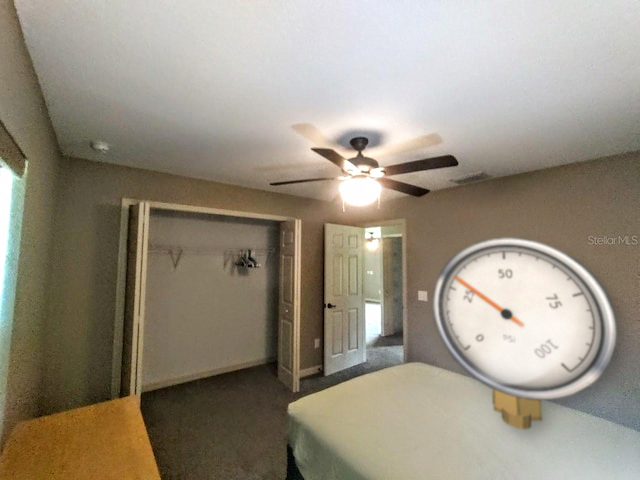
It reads value=30 unit=psi
